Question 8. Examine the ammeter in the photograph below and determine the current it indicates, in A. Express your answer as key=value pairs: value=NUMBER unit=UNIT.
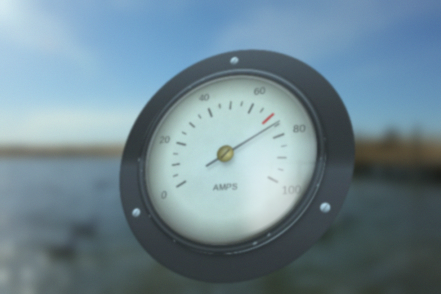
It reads value=75 unit=A
